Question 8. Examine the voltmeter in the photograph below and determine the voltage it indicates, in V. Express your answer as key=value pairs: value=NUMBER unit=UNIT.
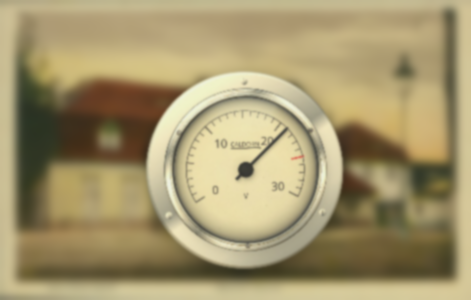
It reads value=21 unit=V
